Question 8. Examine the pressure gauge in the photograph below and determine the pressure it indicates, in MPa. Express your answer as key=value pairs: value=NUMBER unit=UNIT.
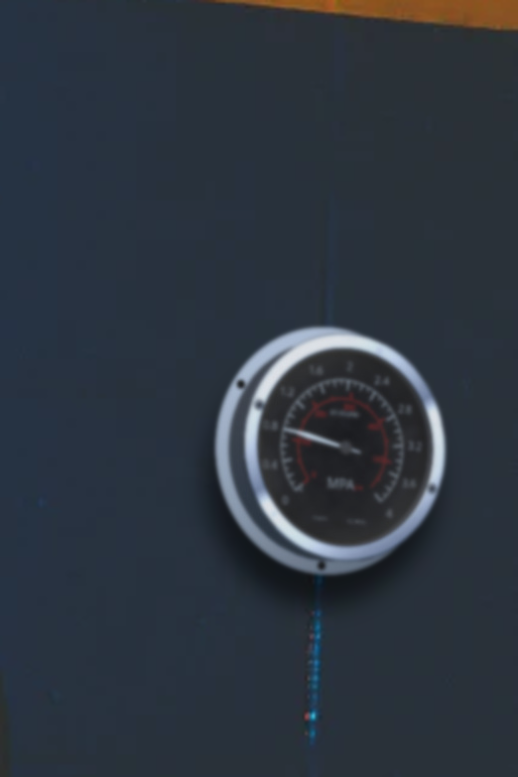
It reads value=0.8 unit=MPa
